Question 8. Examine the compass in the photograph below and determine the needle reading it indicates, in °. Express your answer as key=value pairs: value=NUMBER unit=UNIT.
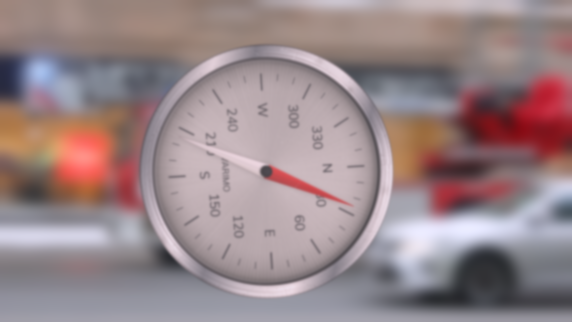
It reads value=25 unit=°
